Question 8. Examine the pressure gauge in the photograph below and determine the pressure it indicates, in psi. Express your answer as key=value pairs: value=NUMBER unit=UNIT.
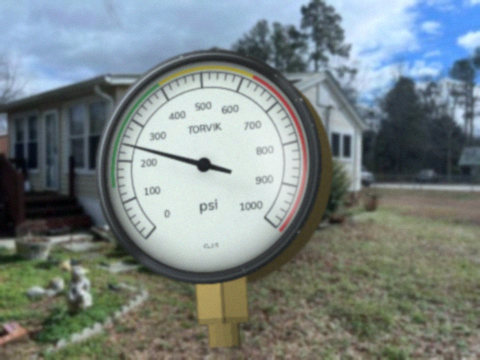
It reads value=240 unit=psi
